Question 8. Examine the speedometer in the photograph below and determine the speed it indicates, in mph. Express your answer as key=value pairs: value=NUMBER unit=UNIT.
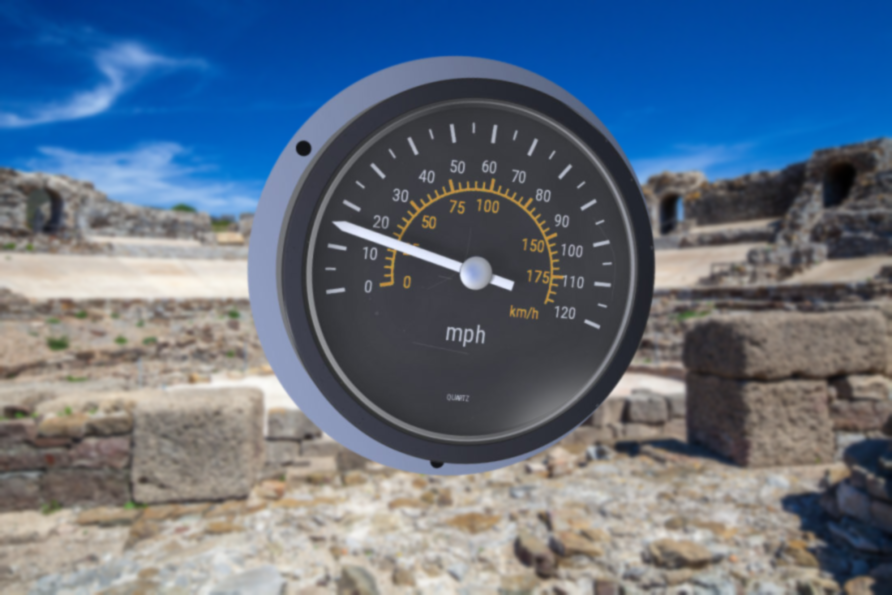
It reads value=15 unit=mph
